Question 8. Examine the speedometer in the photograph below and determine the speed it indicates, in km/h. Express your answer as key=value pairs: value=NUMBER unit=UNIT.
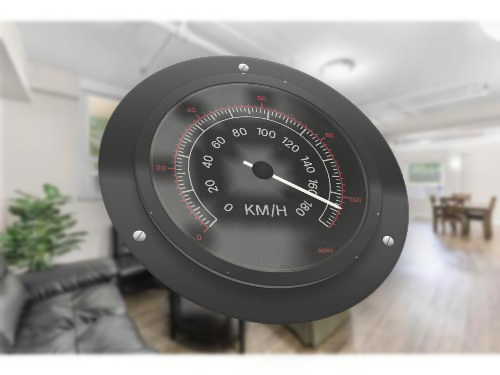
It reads value=170 unit=km/h
